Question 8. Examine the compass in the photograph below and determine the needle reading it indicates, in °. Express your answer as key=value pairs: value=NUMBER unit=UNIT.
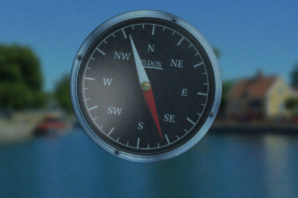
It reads value=155 unit=°
